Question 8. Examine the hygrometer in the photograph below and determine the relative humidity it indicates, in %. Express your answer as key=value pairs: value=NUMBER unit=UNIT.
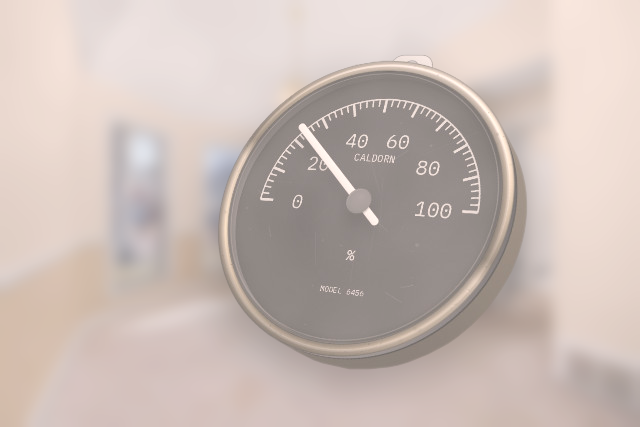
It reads value=24 unit=%
